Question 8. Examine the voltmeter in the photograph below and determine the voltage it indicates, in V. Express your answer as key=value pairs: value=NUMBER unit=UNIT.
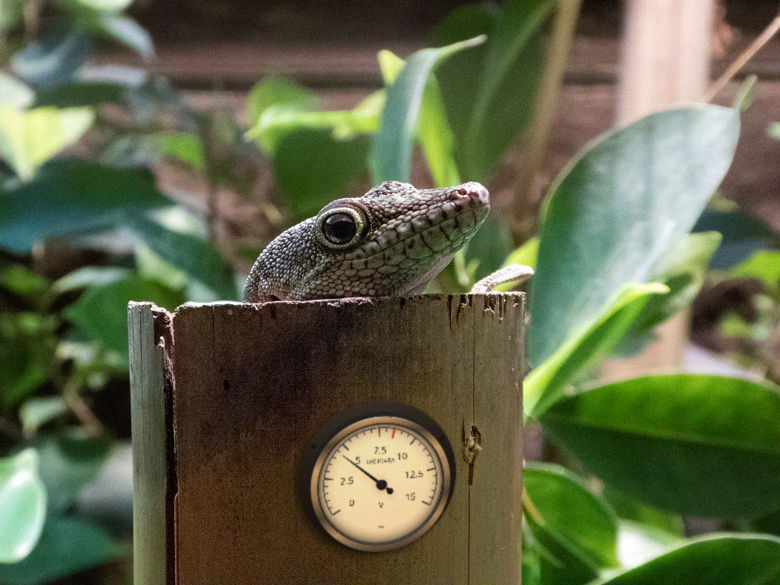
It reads value=4.5 unit=V
